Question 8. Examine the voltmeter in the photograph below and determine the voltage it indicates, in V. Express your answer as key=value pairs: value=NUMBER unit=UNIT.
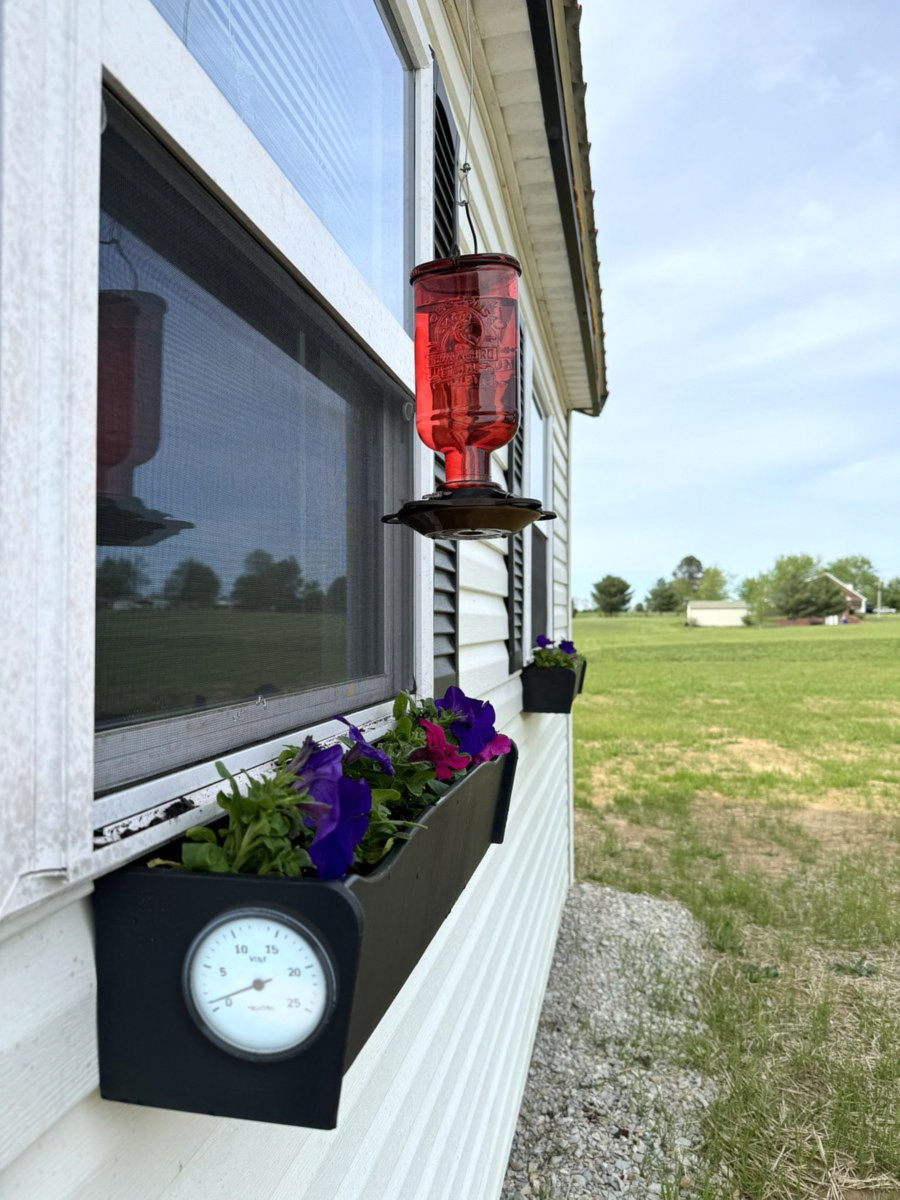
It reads value=1 unit=V
